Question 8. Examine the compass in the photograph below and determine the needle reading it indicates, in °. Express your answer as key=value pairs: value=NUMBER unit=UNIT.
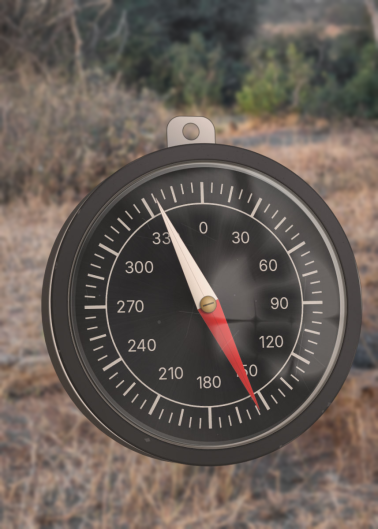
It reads value=155 unit=°
